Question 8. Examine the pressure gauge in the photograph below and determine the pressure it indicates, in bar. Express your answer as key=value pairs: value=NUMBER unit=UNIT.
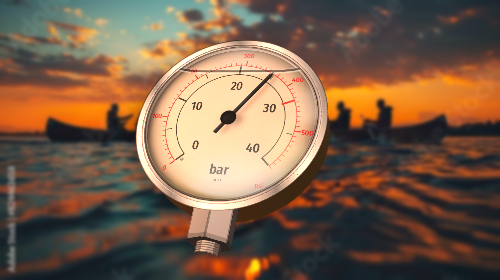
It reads value=25 unit=bar
